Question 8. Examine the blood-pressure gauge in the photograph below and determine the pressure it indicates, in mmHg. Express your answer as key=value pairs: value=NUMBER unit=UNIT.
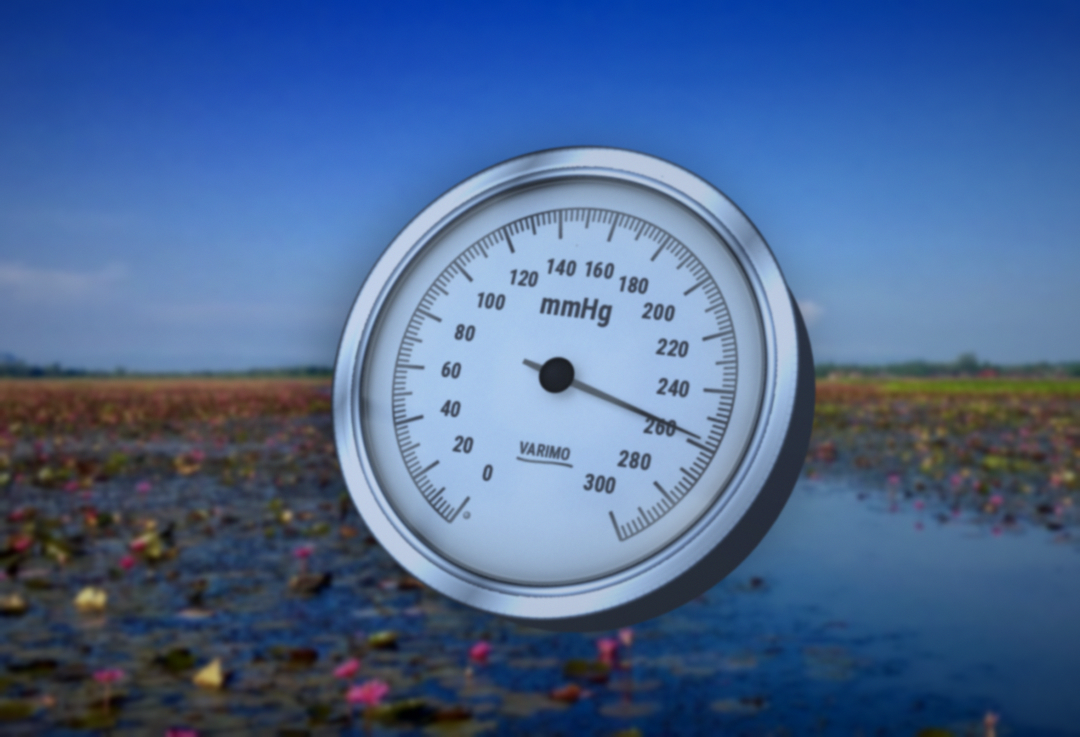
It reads value=258 unit=mmHg
